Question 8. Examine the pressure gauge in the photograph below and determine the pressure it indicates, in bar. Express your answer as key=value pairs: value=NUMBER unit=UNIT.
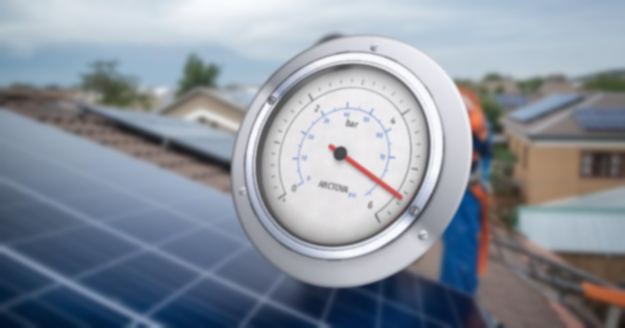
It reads value=5.5 unit=bar
